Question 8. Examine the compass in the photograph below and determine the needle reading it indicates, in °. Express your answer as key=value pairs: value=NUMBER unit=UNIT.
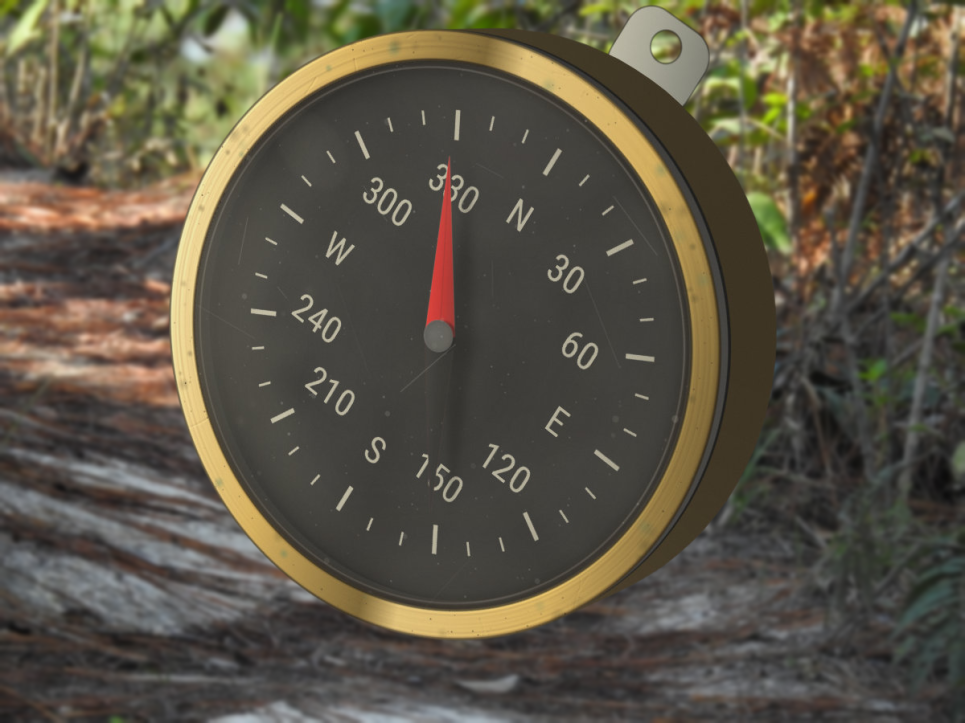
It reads value=330 unit=°
